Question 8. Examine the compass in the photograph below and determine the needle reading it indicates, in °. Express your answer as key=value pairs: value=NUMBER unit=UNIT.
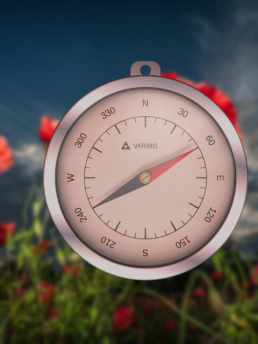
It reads value=60 unit=°
